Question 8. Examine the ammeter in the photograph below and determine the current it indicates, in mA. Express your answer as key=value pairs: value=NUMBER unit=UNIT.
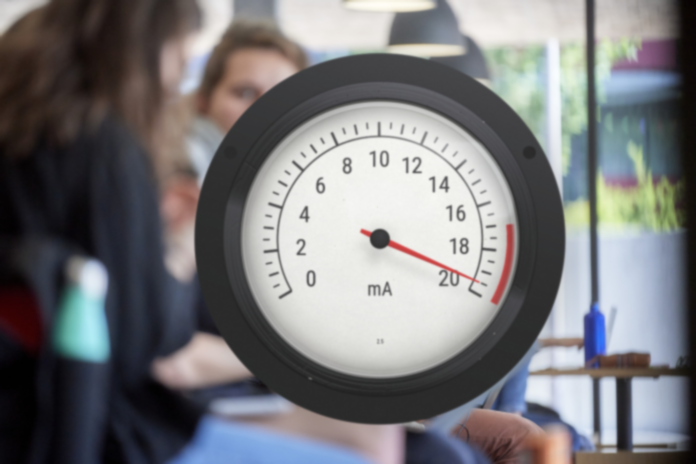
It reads value=19.5 unit=mA
